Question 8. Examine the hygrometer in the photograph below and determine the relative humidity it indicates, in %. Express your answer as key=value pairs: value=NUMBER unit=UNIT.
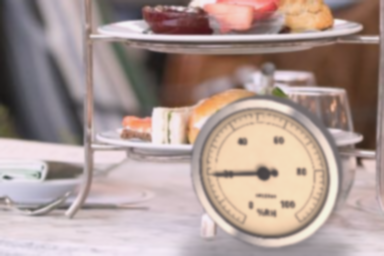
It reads value=20 unit=%
